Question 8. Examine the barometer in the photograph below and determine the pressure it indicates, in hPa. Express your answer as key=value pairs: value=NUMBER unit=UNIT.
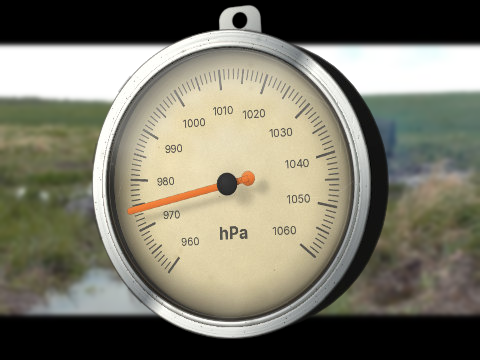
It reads value=974 unit=hPa
